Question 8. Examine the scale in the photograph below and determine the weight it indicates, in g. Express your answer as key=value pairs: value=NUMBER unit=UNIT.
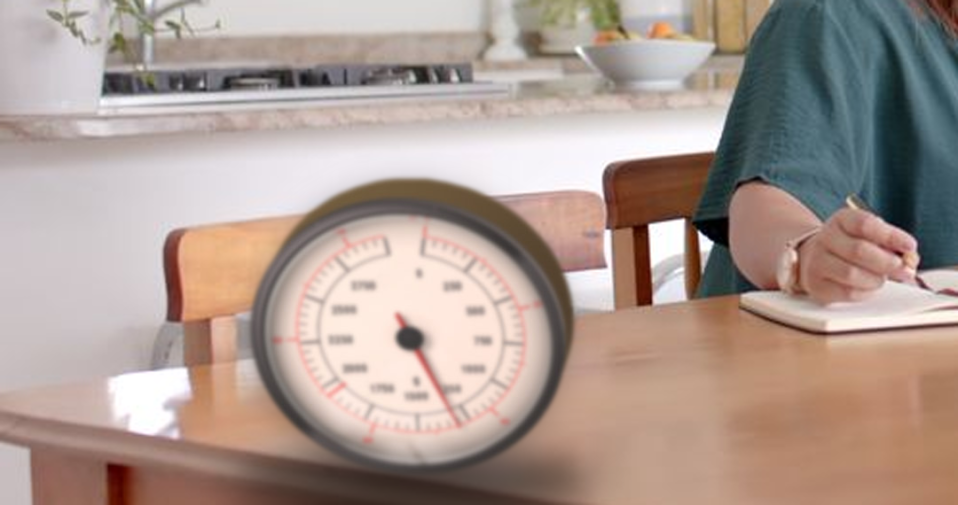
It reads value=1300 unit=g
